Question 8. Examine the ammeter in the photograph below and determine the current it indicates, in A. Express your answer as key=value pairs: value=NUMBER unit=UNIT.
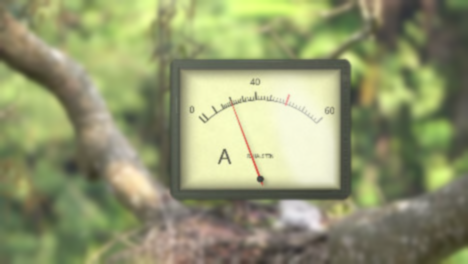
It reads value=30 unit=A
